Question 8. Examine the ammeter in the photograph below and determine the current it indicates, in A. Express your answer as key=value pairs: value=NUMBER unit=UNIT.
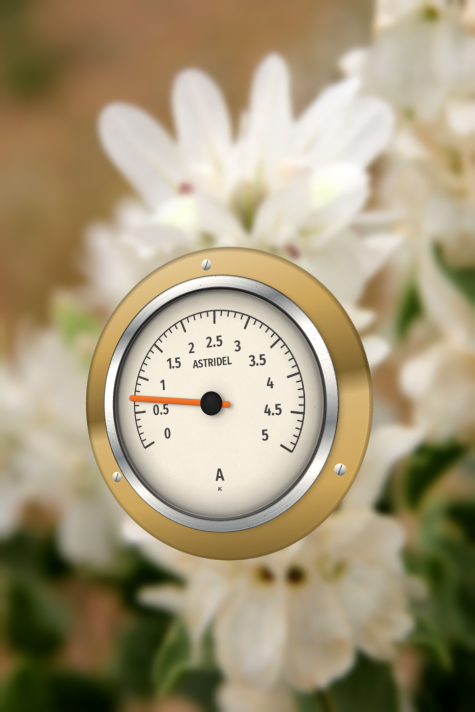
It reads value=0.7 unit=A
